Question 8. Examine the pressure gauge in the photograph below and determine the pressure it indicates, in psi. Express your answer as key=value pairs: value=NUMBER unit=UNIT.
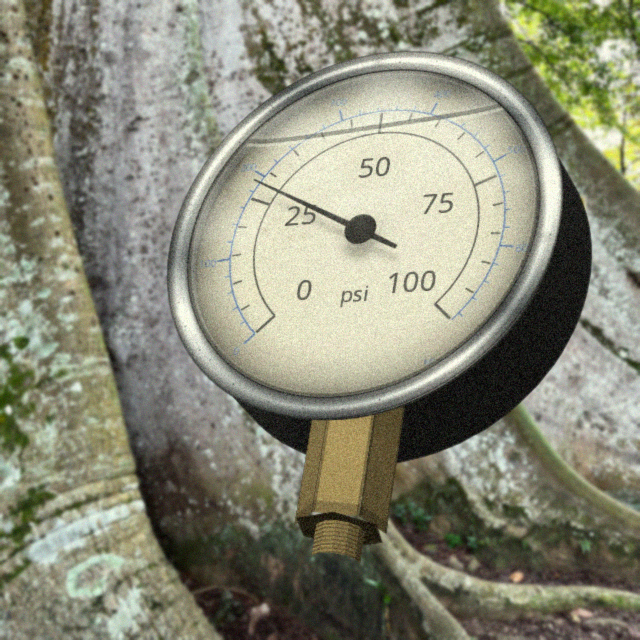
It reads value=27.5 unit=psi
